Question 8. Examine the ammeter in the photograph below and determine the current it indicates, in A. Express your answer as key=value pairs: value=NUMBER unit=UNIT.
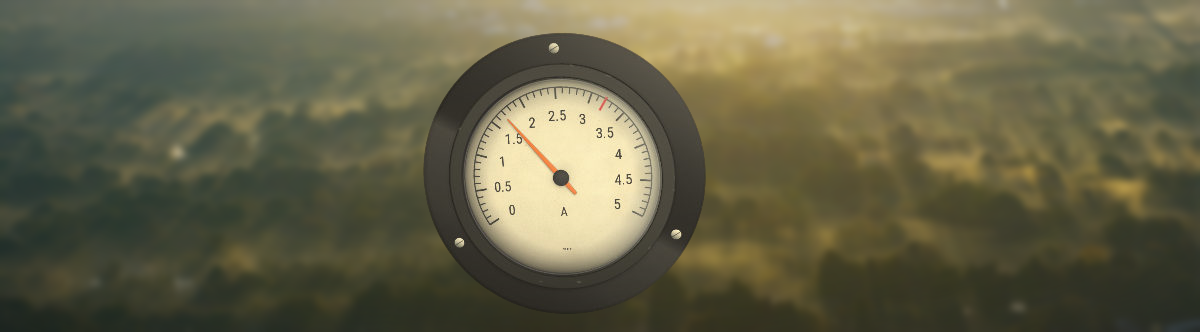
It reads value=1.7 unit=A
